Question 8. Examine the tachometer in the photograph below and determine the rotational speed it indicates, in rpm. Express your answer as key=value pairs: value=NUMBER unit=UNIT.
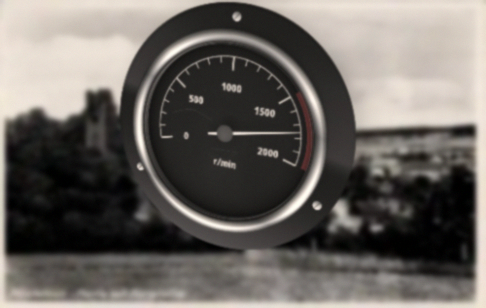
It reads value=1750 unit=rpm
